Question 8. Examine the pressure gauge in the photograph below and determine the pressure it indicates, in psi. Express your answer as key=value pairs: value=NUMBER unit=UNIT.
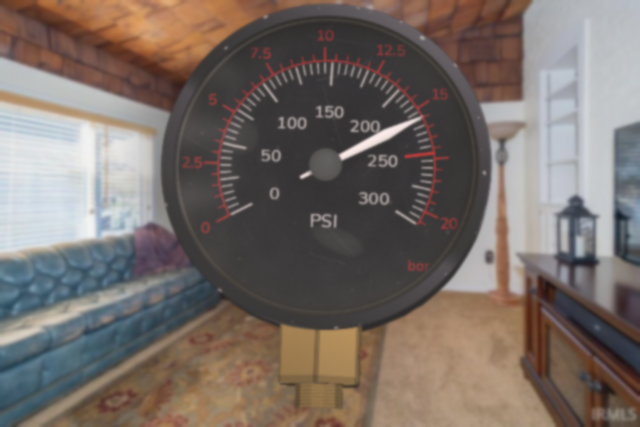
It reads value=225 unit=psi
